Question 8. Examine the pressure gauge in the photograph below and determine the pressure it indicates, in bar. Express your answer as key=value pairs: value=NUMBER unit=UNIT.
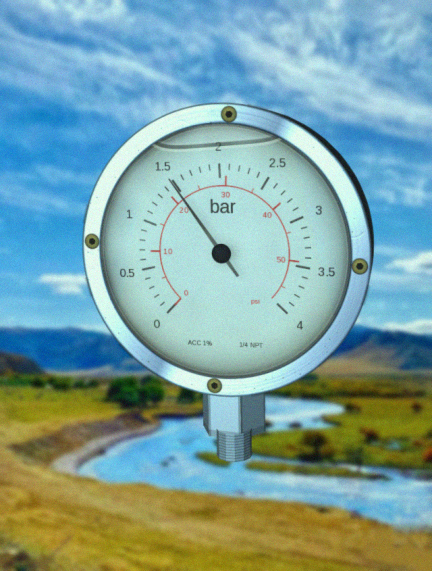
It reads value=1.5 unit=bar
